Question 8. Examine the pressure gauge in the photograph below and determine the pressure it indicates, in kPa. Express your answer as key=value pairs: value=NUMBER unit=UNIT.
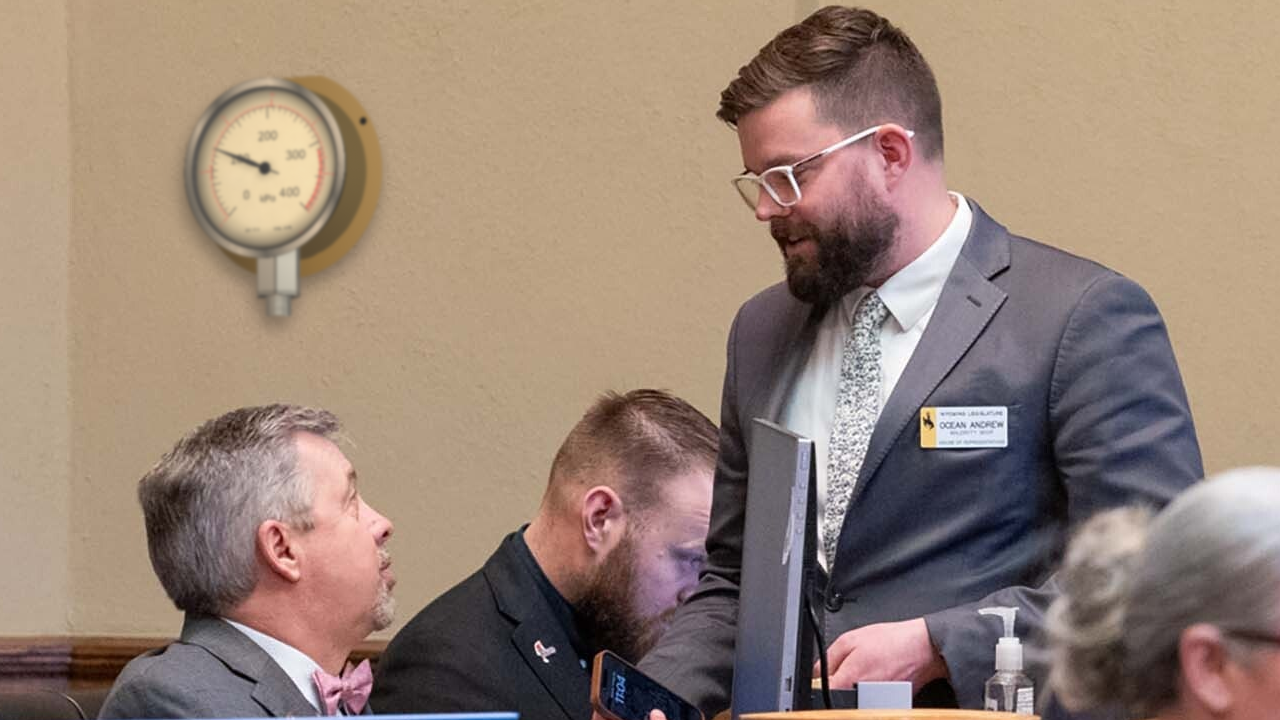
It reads value=100 unit=kPa
